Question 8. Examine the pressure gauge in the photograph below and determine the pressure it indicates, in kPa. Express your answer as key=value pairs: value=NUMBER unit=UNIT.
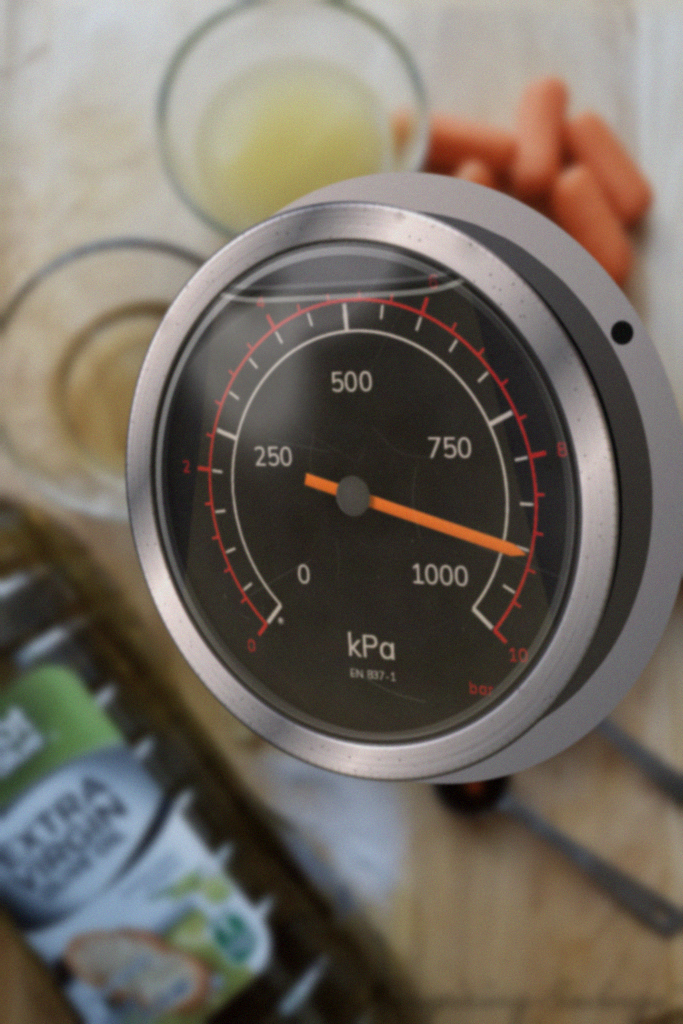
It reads value=900 unit=kPa
